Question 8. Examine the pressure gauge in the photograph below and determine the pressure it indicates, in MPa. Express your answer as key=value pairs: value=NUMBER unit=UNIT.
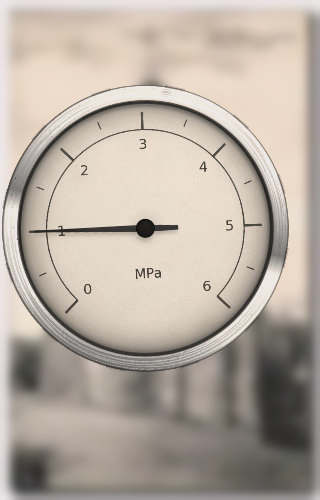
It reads value=1 unit=MPa
